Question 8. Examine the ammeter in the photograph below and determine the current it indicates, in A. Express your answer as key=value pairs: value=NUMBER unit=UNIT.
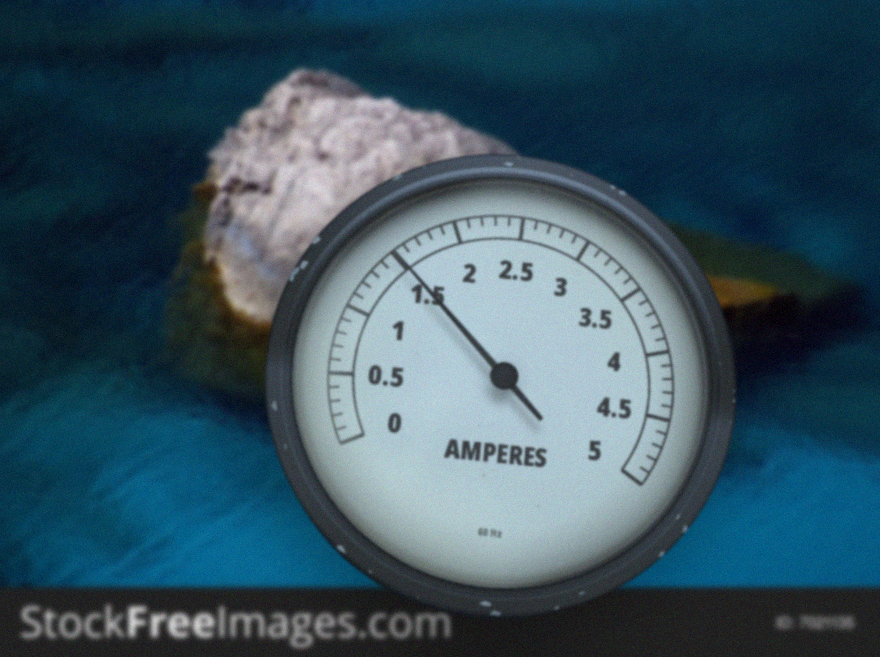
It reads value=1.5 unit=A
